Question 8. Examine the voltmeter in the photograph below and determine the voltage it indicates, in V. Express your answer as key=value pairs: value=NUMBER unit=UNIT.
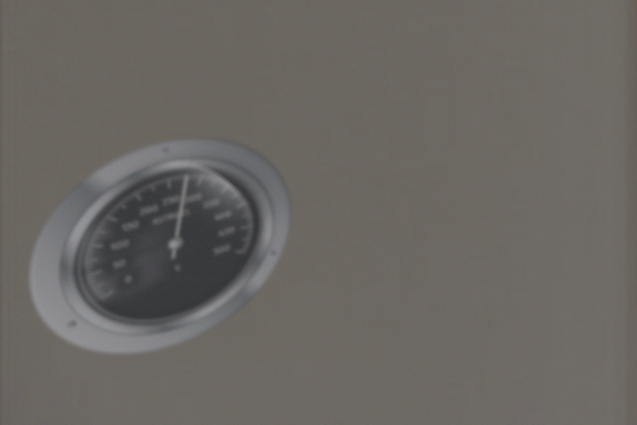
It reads value=275 unit=V
